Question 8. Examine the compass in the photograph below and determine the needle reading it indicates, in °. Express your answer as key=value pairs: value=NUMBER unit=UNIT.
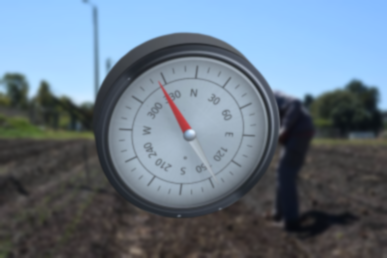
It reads value=325 unit=°
